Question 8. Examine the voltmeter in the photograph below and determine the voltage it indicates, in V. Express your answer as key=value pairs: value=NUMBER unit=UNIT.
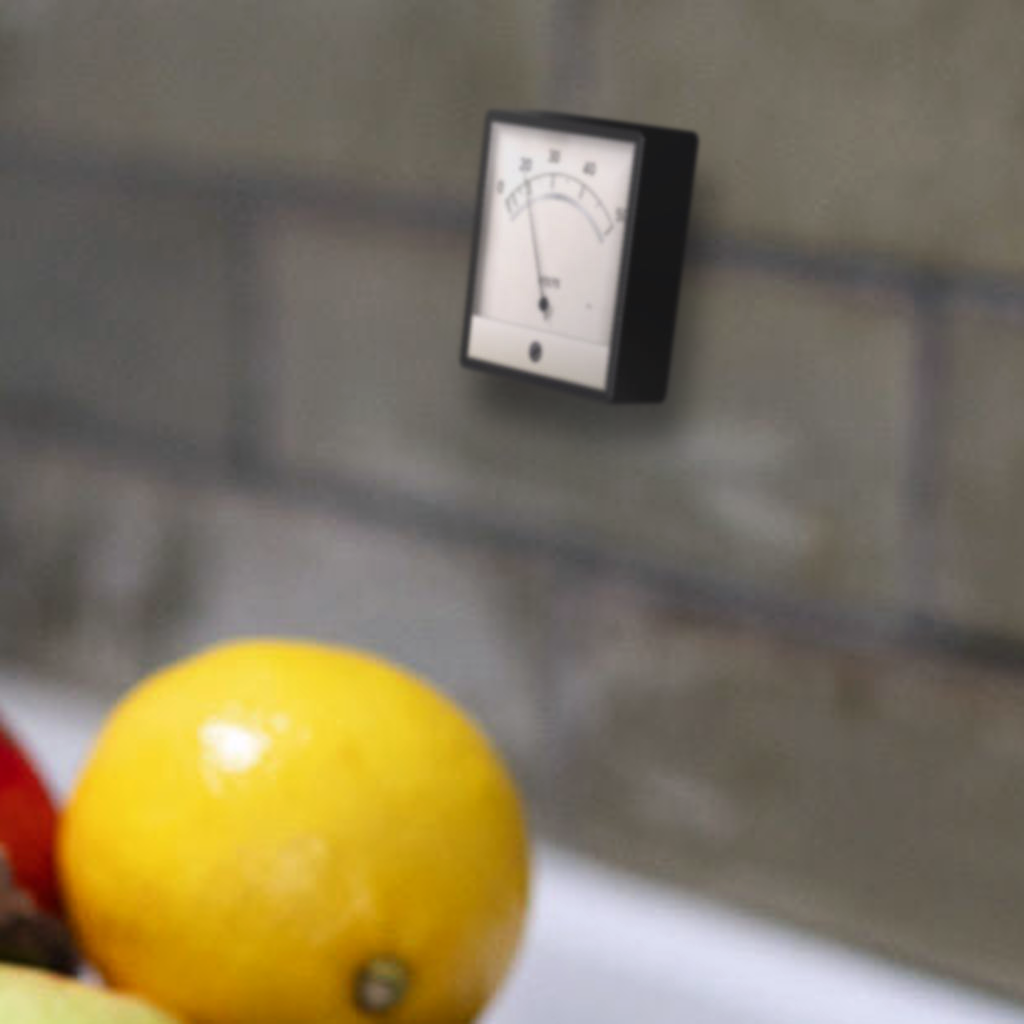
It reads value=20 unit=V
